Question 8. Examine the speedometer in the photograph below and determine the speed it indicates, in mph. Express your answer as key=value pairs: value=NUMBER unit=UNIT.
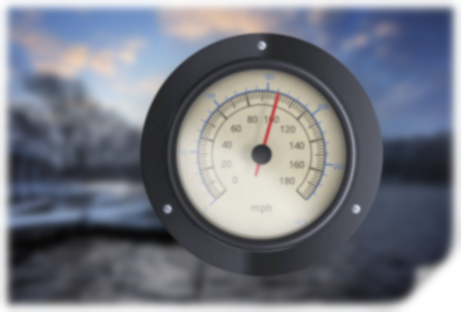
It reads value=100 unit=mph
